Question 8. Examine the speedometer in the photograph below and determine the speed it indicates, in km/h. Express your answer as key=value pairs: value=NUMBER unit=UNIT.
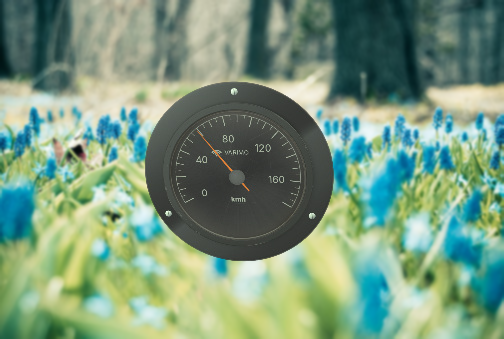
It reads value=60 unit=km/h
